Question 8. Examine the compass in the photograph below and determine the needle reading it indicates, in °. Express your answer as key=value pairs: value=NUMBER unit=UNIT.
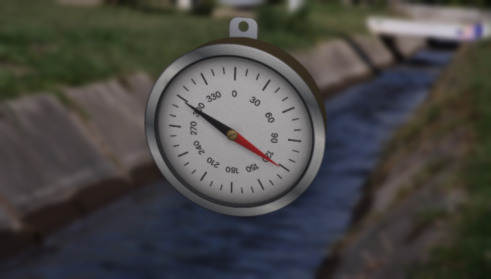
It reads value=120 unit=°
